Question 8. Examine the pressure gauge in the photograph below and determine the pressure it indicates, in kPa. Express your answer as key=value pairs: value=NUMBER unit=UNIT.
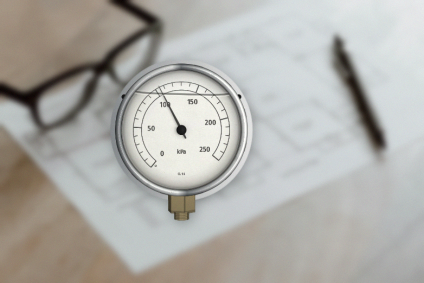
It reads value=105 unit=kPa
